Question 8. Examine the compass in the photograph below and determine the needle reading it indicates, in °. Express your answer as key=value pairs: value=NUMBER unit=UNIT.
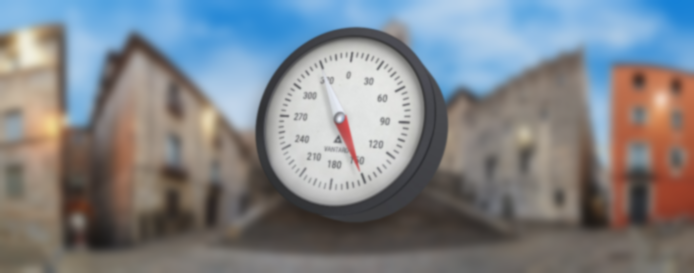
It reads value=150 unit=°
